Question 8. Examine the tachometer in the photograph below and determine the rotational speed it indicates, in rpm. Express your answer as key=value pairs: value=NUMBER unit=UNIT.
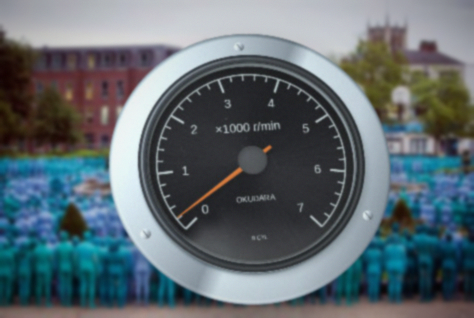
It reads value=200 unit=rpm
